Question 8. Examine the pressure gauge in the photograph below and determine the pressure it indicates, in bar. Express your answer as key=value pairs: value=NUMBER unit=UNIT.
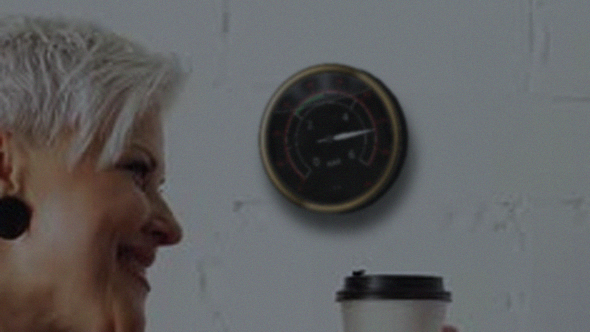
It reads value=5 unit=bar
